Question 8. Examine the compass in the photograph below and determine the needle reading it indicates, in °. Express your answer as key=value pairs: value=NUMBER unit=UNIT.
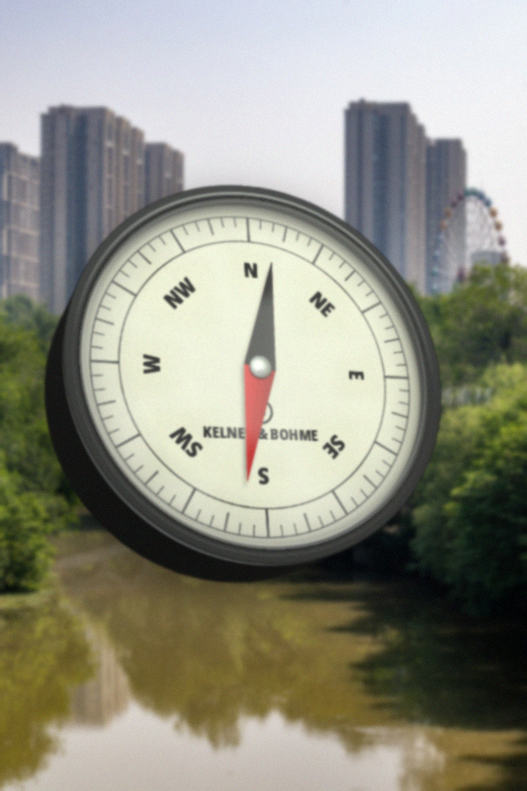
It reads value=190 unit=°
